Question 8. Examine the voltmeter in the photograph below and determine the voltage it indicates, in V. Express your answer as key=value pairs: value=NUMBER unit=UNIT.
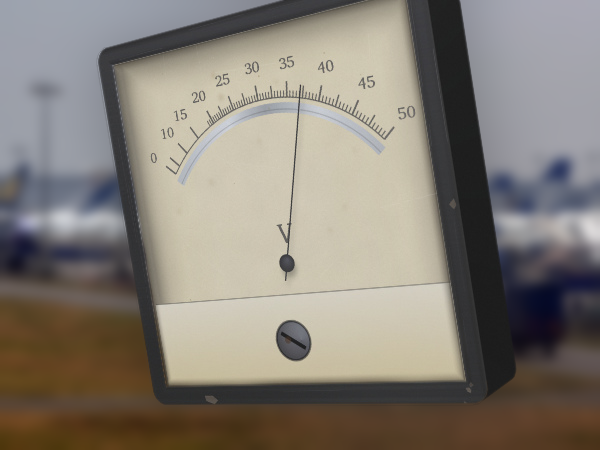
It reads value=37.5 unit=V
